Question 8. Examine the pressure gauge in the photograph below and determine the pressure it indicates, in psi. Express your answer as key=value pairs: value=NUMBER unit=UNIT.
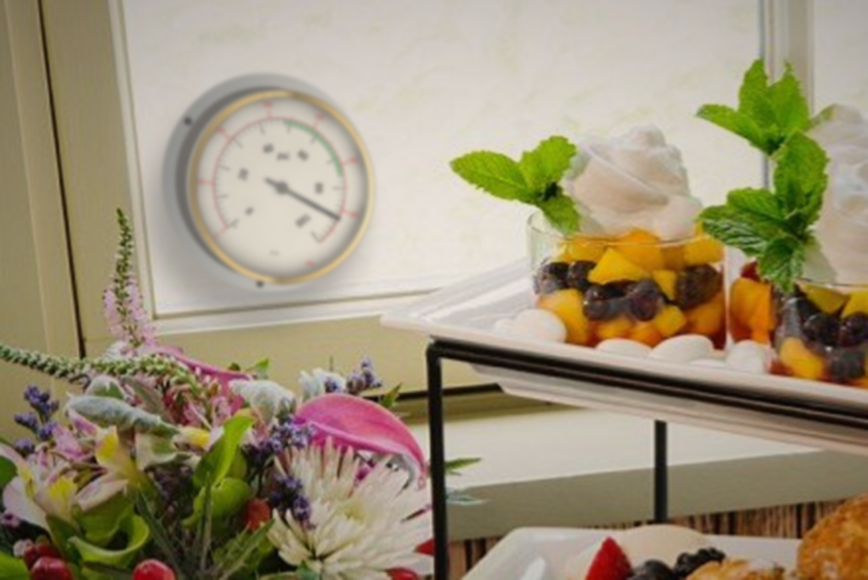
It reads value=90 unit=psi
